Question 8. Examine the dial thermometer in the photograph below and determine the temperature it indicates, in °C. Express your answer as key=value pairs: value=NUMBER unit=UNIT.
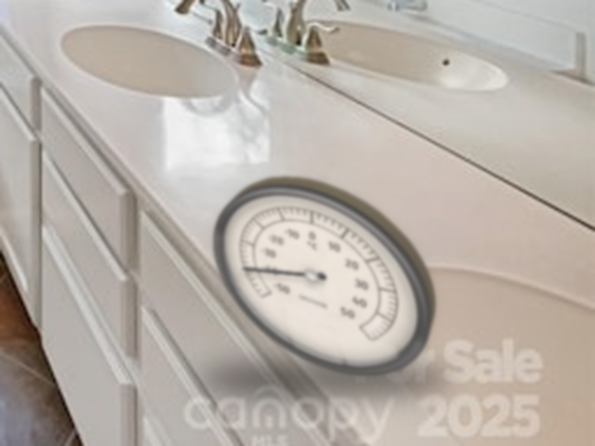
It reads value=-40 unit=°C
